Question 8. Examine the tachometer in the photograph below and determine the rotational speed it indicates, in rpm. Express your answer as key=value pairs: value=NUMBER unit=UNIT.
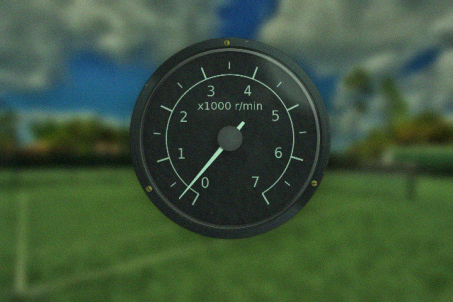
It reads value=250 unit=rpm
